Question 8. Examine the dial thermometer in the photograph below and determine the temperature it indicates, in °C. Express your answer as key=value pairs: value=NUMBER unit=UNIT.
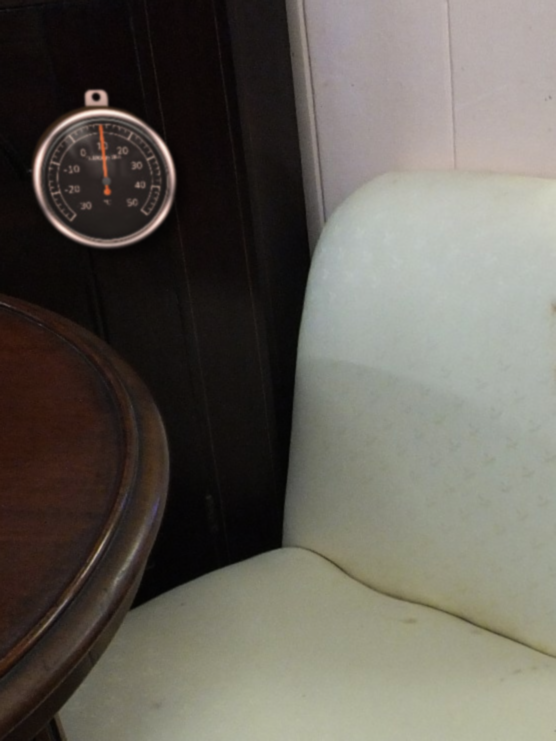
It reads value=10 unit=°C
